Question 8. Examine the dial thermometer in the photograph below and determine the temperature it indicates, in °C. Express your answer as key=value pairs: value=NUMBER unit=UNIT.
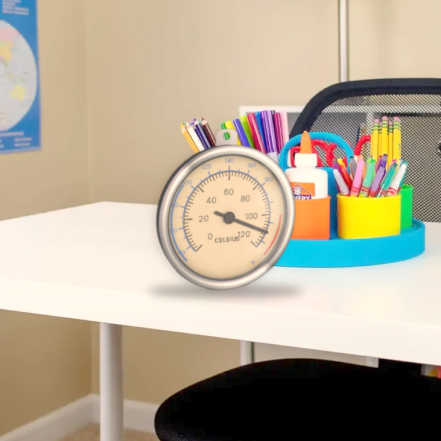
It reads value=110 unit=°C
